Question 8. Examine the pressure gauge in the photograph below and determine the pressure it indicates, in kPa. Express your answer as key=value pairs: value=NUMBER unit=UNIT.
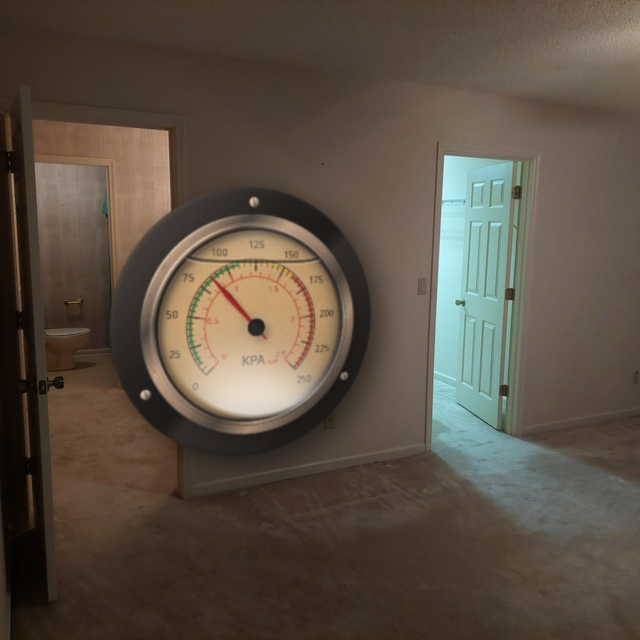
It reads value=85 unit=kPa
